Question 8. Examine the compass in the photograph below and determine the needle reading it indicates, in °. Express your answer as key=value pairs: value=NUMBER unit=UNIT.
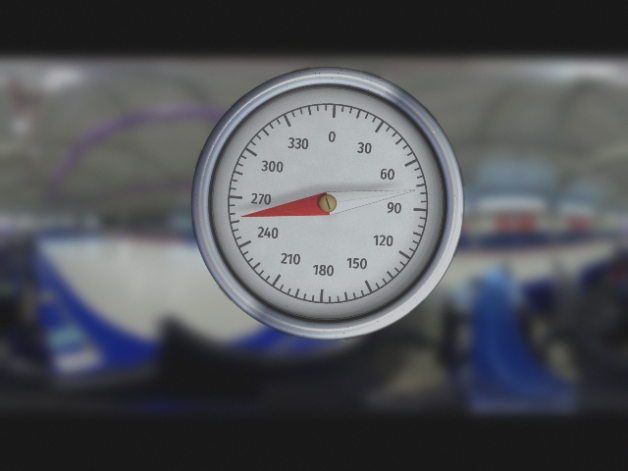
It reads value=257.5 unit=°
